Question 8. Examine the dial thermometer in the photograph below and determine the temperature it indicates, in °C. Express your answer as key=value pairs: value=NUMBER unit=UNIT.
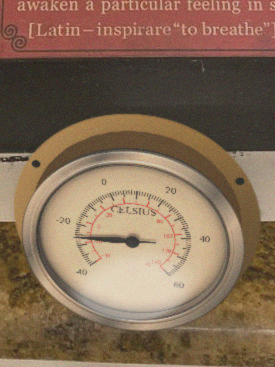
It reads value=-25 unit=°C
